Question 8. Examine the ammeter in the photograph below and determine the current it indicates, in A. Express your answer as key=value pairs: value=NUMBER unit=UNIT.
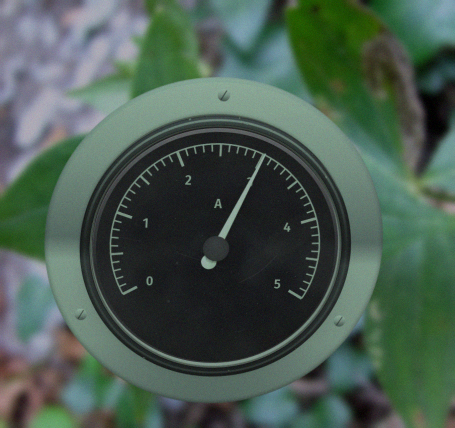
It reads value=3 unit=A
